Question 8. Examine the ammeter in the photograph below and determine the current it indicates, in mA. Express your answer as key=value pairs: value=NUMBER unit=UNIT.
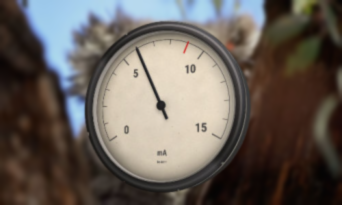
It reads value=6 unit=mA
